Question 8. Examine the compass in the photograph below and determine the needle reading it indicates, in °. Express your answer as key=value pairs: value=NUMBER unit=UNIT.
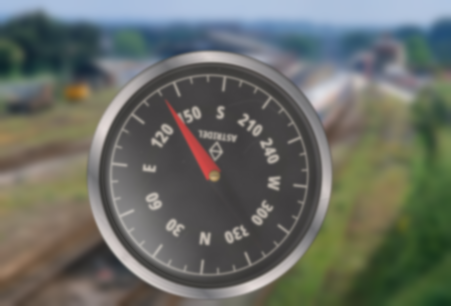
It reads value=140 unit=°
